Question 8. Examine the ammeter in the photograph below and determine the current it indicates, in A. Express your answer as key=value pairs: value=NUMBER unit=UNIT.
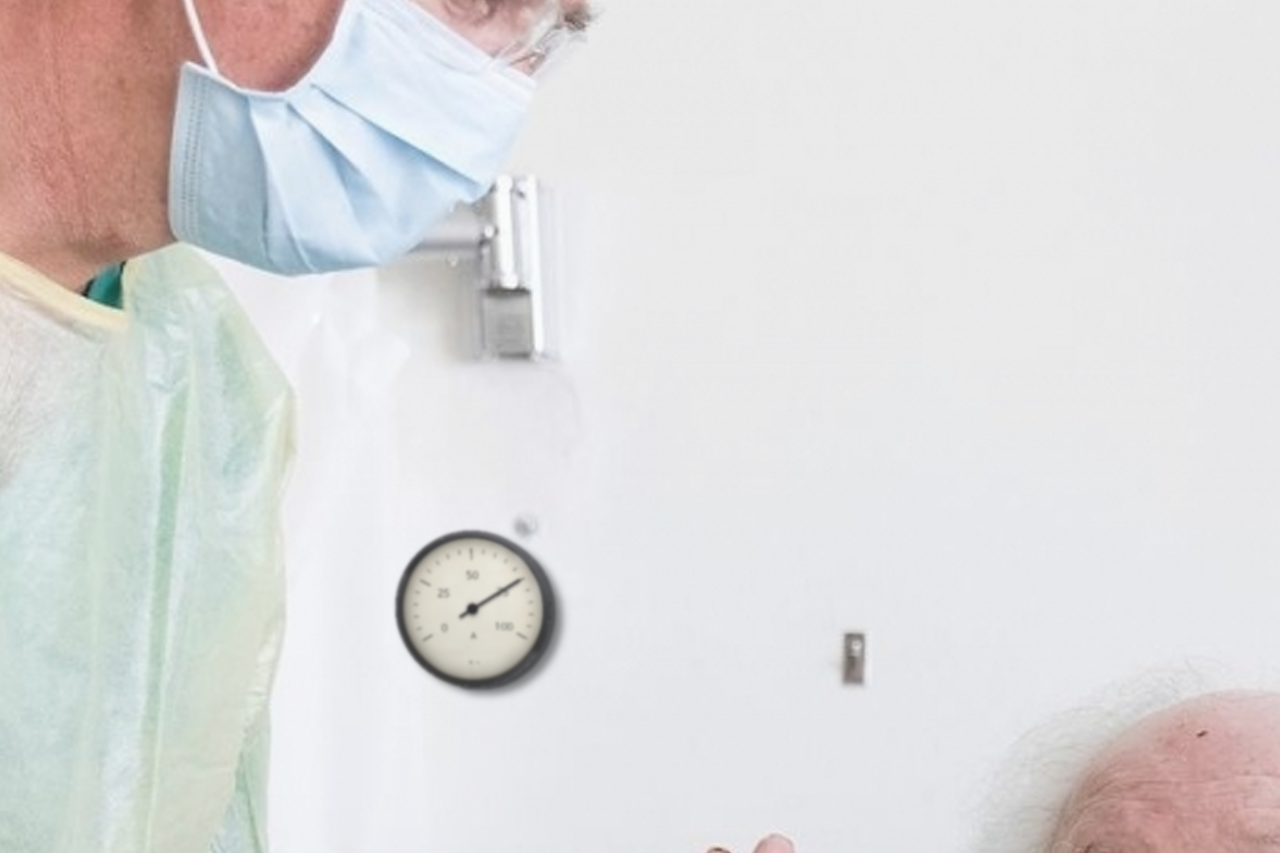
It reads value=75 unit=A
